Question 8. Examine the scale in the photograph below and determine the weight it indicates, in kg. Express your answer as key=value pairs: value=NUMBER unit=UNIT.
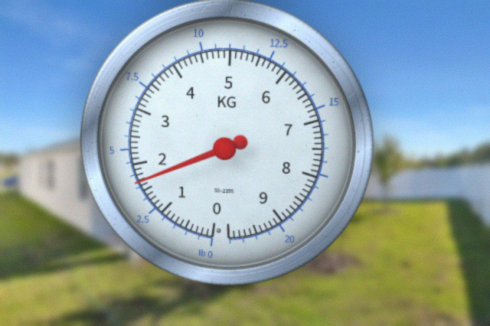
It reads value=1.7 unit=kg
